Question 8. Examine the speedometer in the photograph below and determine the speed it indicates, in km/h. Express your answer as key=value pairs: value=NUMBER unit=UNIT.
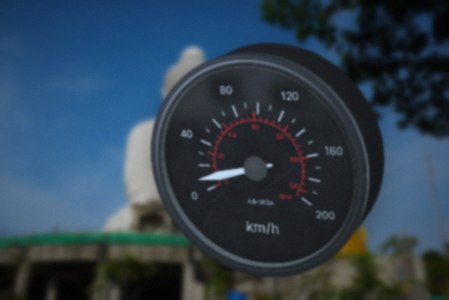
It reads value=10 unit=km/h
